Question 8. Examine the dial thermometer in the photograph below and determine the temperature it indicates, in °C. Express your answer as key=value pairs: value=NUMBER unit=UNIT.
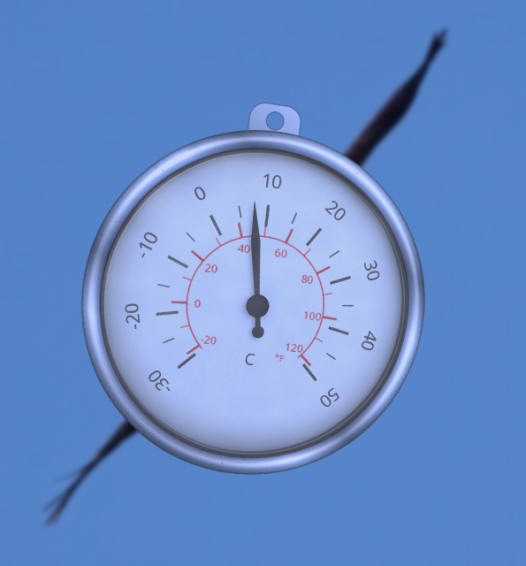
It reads value=7.5 unit=°C
